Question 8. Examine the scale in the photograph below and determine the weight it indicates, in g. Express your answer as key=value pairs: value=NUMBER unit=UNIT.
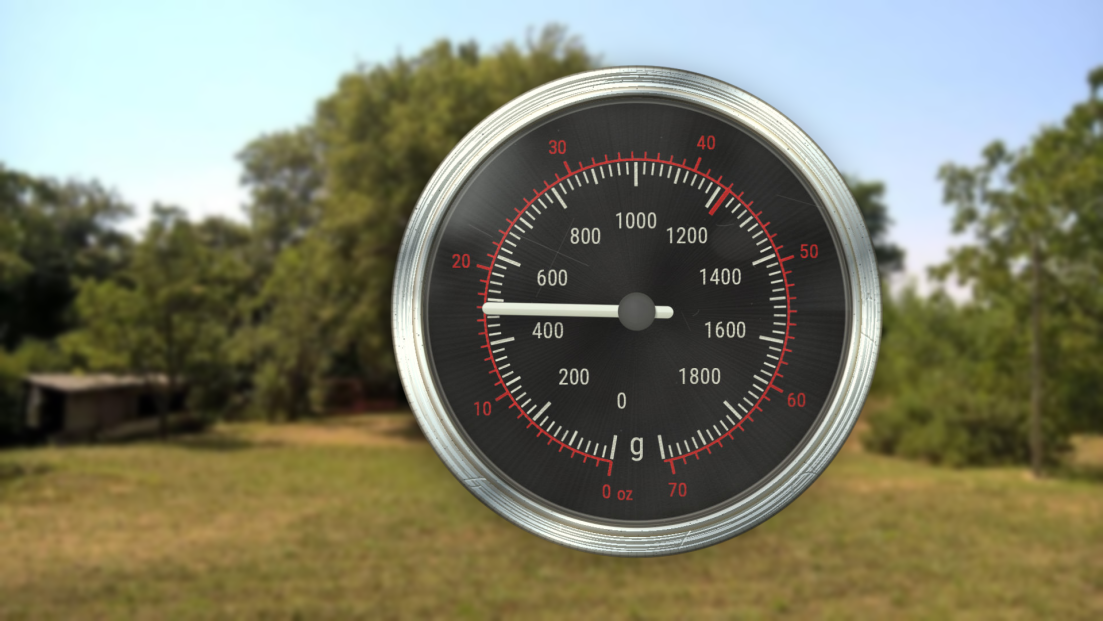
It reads value=480 unit=g
